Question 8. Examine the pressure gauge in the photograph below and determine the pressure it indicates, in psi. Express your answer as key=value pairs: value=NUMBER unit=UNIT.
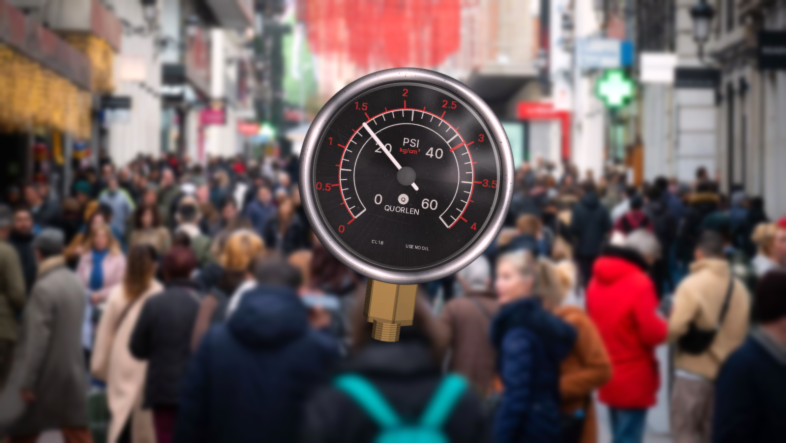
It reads value=20 unit=psi
